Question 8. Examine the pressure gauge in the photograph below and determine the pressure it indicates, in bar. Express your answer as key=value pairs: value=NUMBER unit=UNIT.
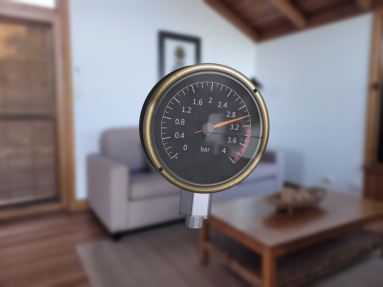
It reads value=3 unit=bar
